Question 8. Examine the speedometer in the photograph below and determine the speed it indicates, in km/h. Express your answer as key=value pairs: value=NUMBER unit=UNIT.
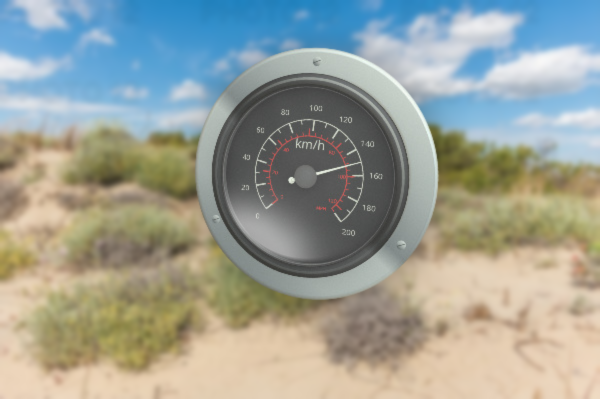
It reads value=150 unit=km/h
